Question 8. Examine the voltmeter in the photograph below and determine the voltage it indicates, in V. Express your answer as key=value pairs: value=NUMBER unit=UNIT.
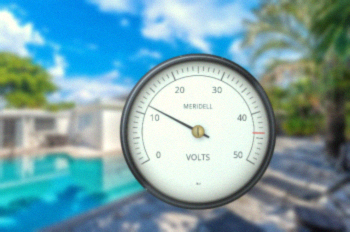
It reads value=12 unit=V
